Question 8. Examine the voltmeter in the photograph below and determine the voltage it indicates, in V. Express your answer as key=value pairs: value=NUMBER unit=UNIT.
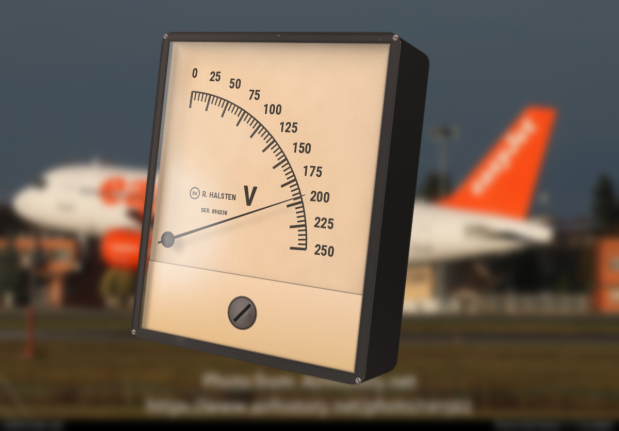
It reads value=195 unit=V
